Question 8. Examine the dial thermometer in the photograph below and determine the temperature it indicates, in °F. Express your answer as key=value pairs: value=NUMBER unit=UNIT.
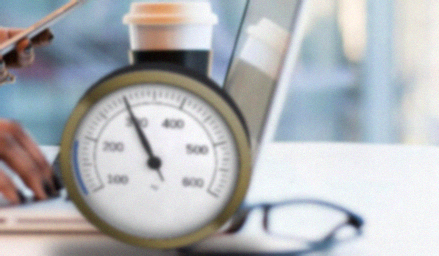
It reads value=300 unit=°F
